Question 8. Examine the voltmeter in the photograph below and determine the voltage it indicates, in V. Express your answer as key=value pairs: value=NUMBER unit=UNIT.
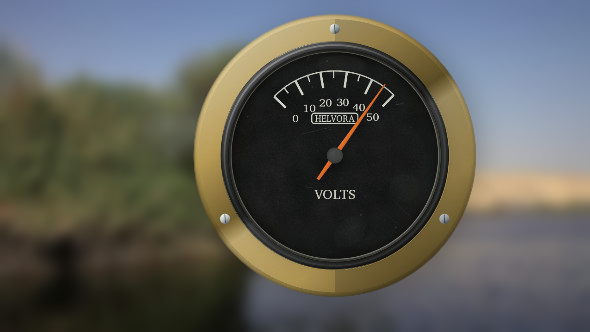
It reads value=45 unit=V
